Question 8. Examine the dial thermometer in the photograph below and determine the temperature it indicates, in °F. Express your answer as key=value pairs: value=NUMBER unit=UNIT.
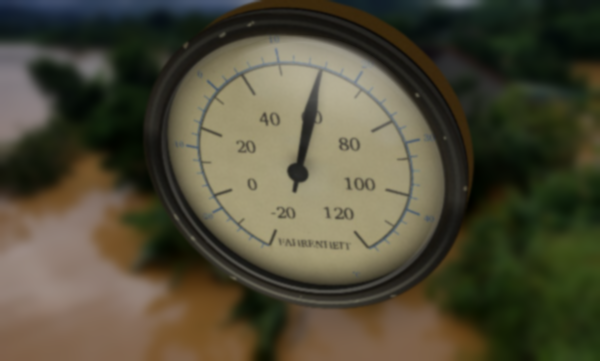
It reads value=60 unit=°F
